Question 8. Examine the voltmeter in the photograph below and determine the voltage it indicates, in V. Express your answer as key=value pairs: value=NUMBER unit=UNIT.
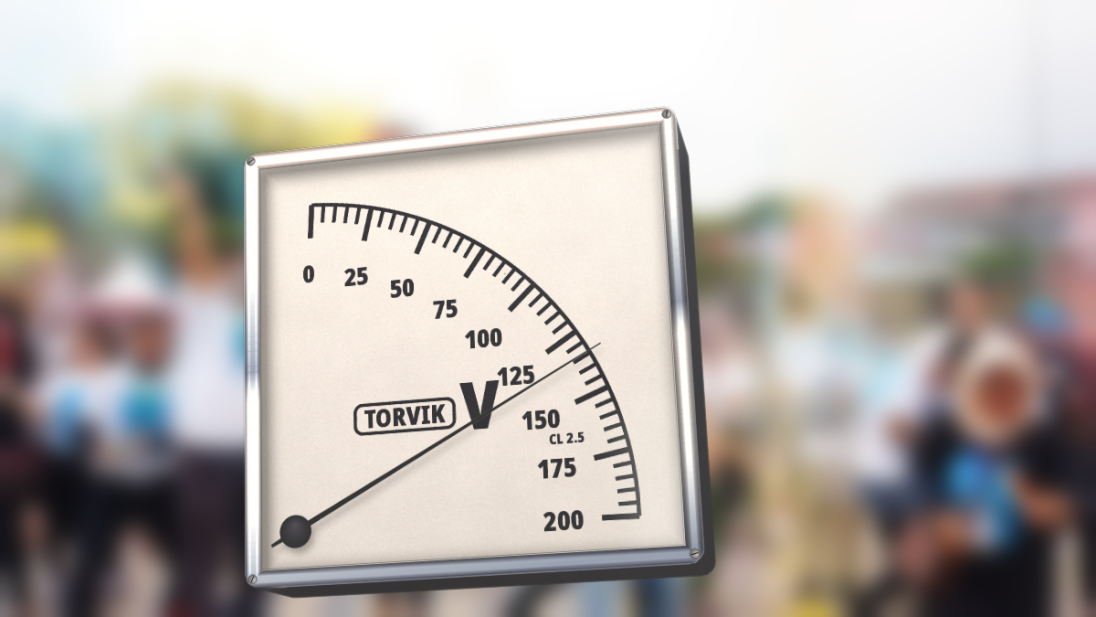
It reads value=135 unit=V
